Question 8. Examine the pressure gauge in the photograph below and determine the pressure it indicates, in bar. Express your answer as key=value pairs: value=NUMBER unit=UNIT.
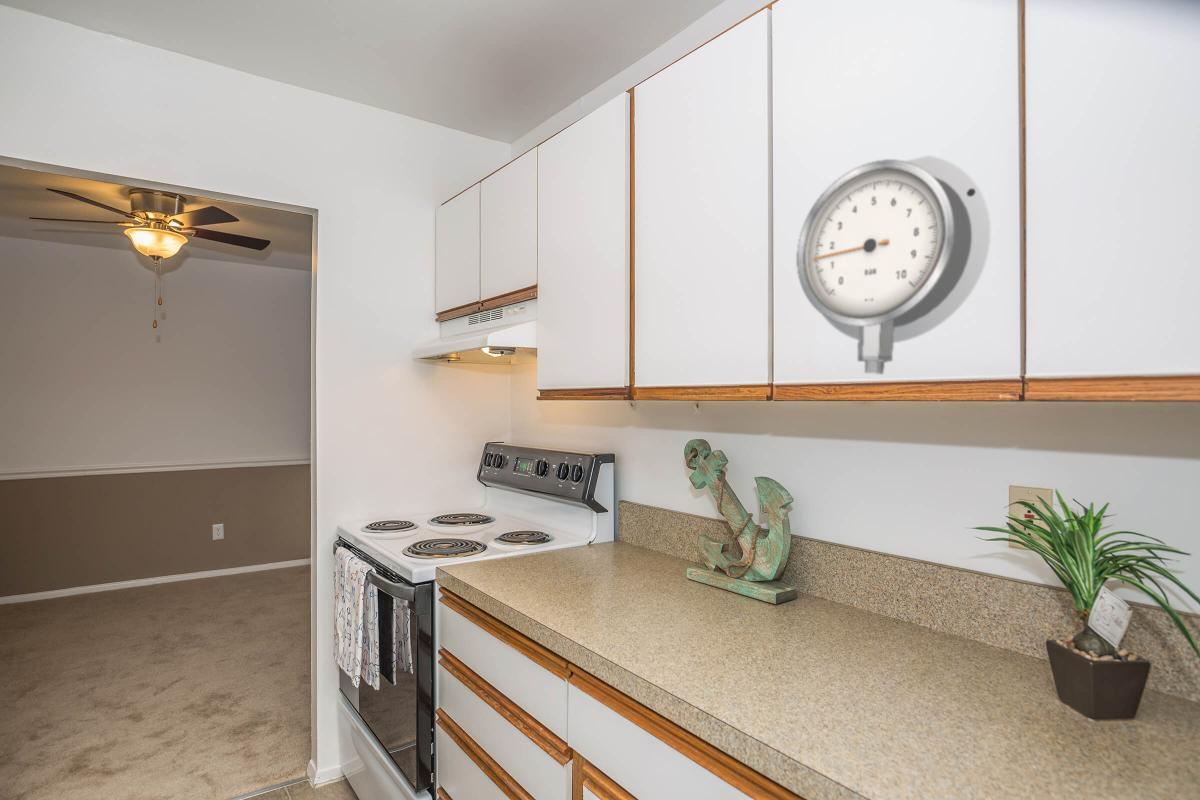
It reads value=1.5 unit=bar
